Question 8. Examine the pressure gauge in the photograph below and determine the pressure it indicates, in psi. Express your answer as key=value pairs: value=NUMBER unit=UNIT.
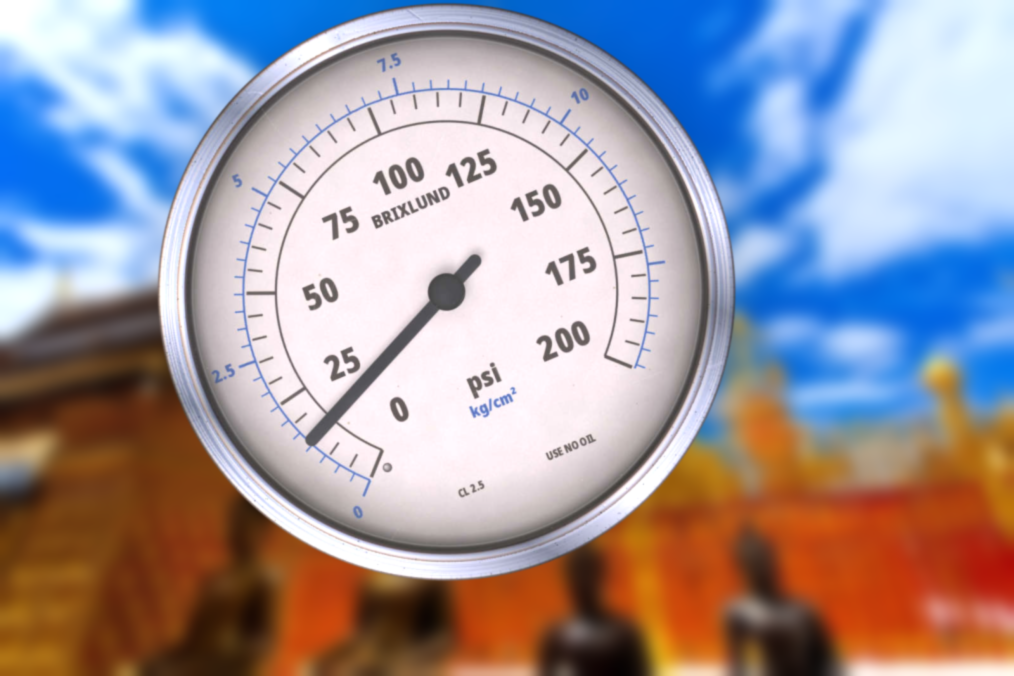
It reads value=15 unit=psi
